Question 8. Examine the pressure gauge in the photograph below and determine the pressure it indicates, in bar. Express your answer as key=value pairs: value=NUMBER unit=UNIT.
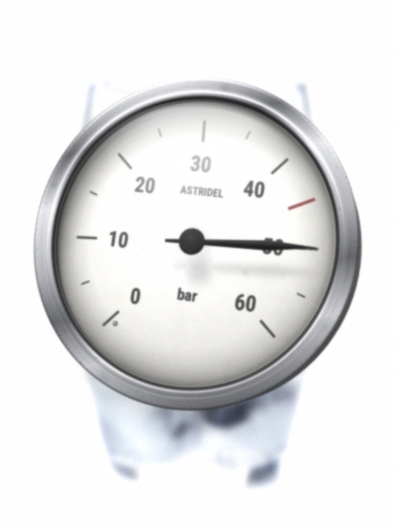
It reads value=50 unit=bar
